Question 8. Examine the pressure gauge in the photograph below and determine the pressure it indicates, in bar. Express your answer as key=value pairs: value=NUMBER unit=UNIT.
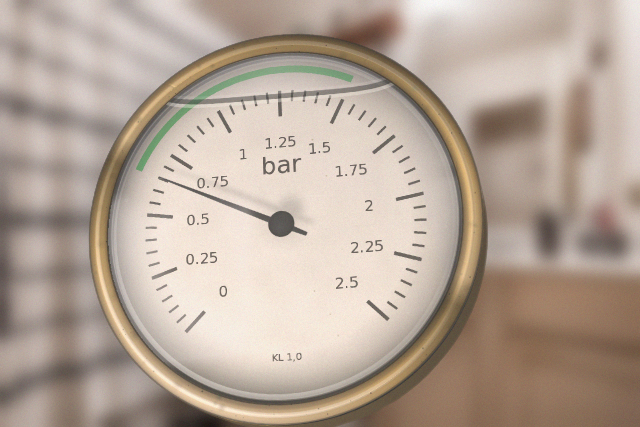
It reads value=0.65 unit=bar
